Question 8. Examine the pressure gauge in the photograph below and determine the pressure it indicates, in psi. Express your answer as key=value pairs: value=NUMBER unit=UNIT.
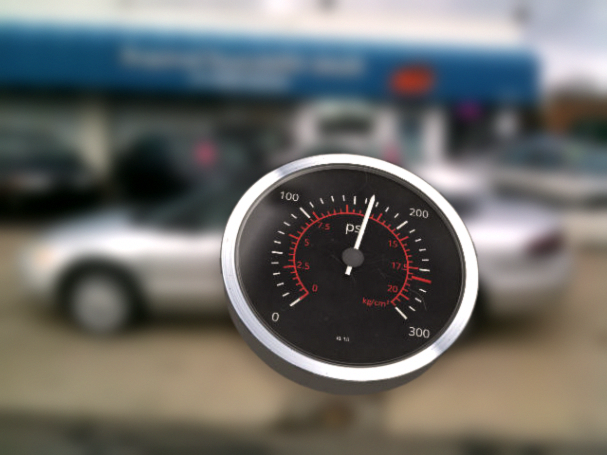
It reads value=165 unit=psi
